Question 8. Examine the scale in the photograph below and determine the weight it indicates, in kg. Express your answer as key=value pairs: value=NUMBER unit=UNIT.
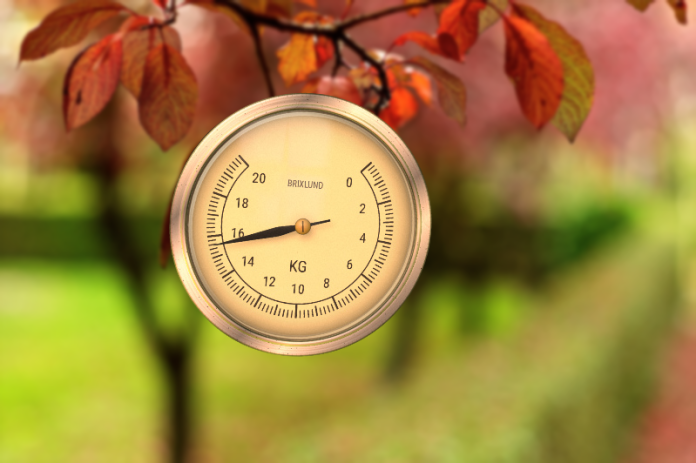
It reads value=15.6 unit=kg
